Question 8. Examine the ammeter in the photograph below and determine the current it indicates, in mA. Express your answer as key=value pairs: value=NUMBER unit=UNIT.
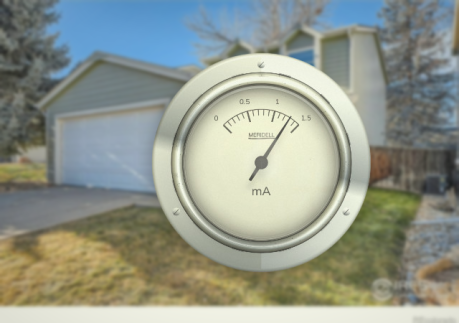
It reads value=1.3 unit=mA
